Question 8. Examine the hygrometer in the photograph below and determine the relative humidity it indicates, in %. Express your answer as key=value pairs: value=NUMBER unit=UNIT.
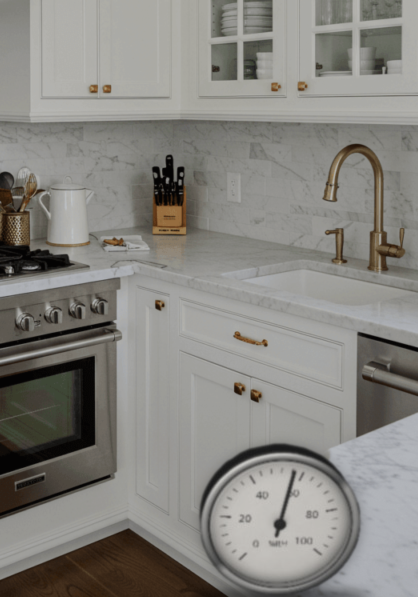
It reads value=56 unit=%
